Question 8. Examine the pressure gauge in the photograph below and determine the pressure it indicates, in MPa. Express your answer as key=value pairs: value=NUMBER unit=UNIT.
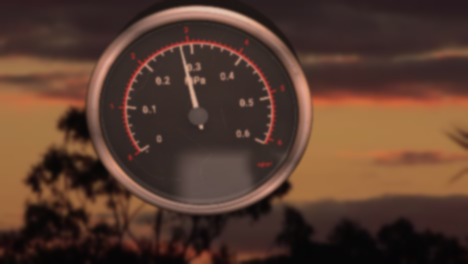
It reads value=0.28 unit=MPa
